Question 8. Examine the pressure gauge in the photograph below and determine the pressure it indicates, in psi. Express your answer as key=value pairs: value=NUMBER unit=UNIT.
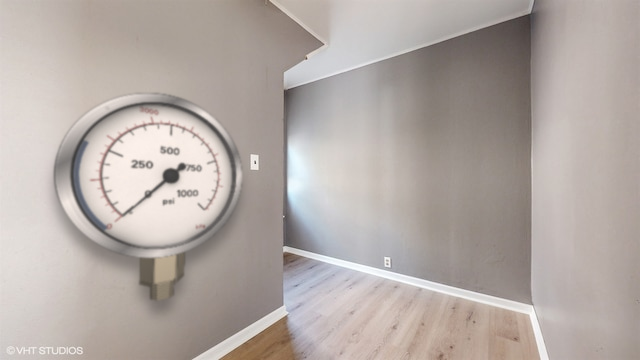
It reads value=0 unit=psi
